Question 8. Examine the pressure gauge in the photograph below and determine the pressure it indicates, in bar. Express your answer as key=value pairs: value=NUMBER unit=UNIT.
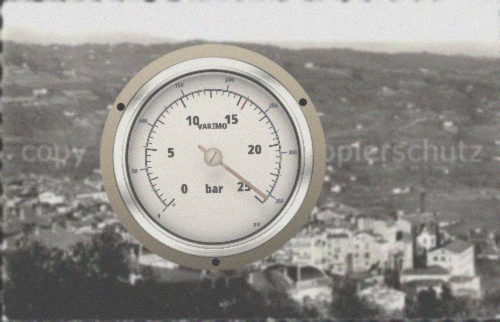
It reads value=24.5 unit=bar
